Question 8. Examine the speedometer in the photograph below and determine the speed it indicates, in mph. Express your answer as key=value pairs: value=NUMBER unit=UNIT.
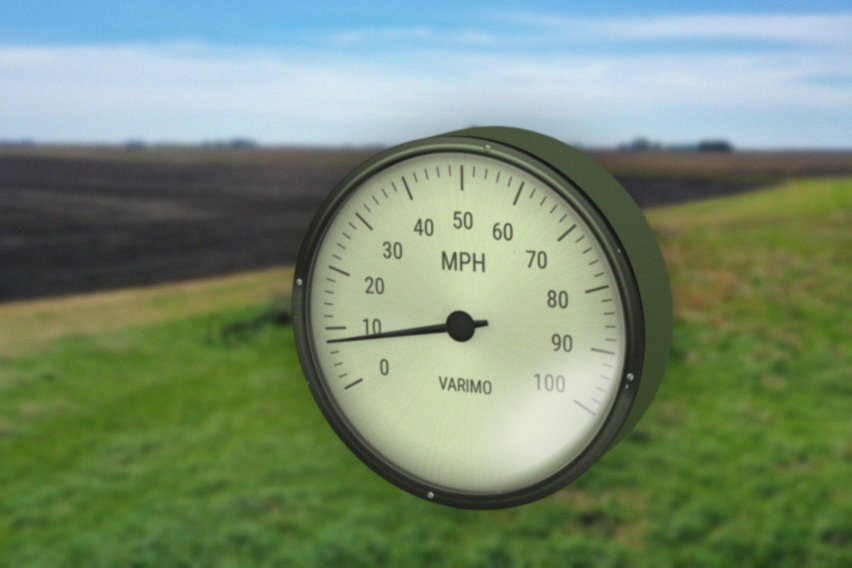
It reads value=8 unit=mph
